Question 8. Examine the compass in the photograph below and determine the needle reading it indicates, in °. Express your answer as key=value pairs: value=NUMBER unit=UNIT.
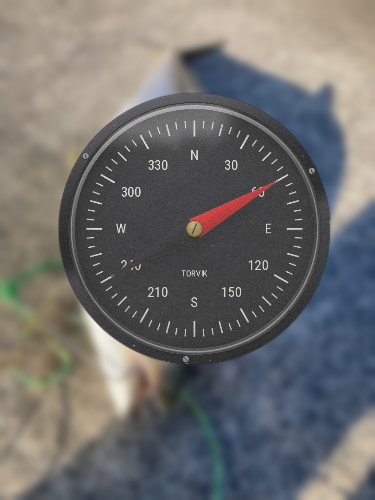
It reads value=60 unit=°
